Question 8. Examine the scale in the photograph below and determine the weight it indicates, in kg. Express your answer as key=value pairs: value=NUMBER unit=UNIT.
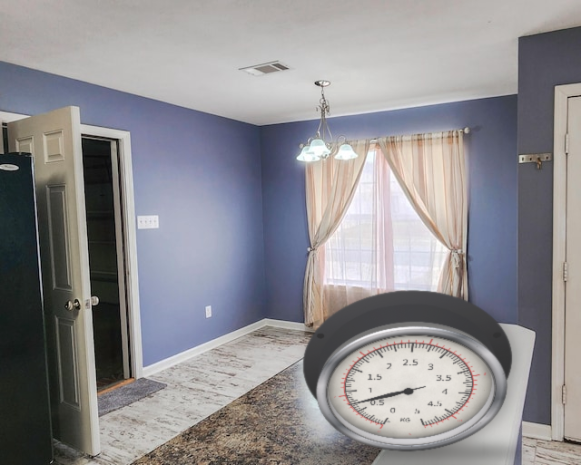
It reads value=0.75 unit=kg
